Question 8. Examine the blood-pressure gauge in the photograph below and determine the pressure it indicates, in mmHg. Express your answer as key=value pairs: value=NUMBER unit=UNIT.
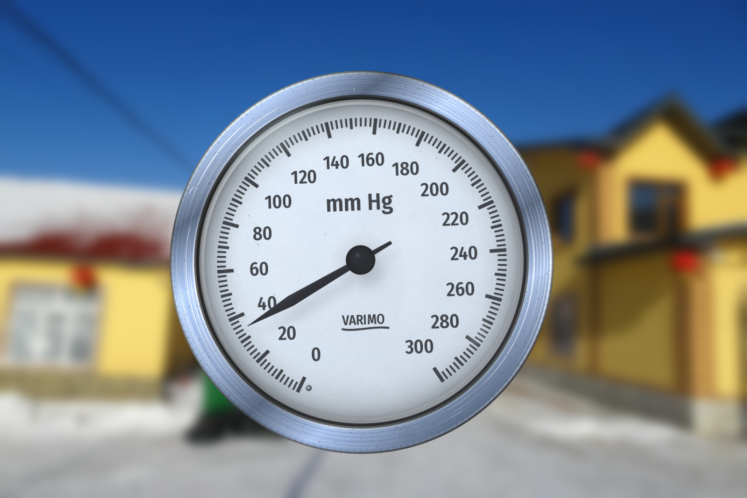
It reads value=34 unit=mmHg
